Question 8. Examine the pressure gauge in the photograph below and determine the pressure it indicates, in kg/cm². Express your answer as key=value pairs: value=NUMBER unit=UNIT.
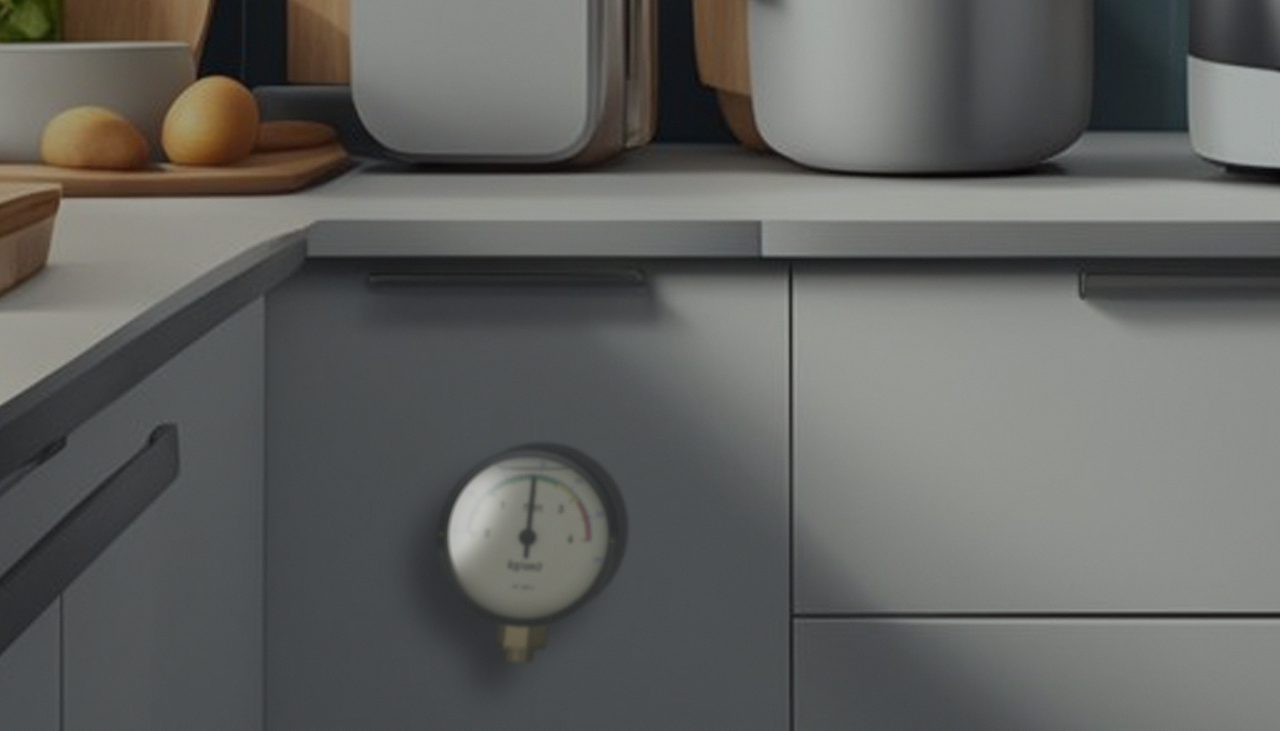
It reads value=2 unit=kg/cm²
